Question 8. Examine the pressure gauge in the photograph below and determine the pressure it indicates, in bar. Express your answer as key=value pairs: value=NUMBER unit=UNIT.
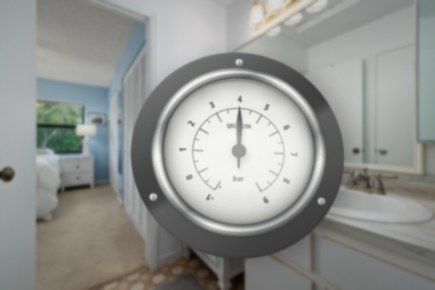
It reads value=4 unit=bar
